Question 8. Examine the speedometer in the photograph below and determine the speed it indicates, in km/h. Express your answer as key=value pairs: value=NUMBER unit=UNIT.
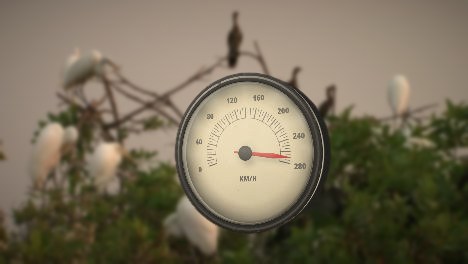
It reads value=270 unit=km/h
